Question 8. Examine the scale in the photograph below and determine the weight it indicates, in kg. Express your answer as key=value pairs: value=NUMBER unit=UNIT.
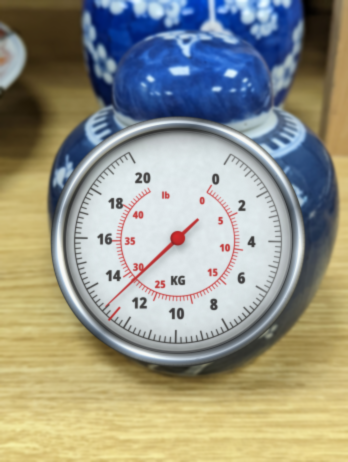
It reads value=13 unit=kg
